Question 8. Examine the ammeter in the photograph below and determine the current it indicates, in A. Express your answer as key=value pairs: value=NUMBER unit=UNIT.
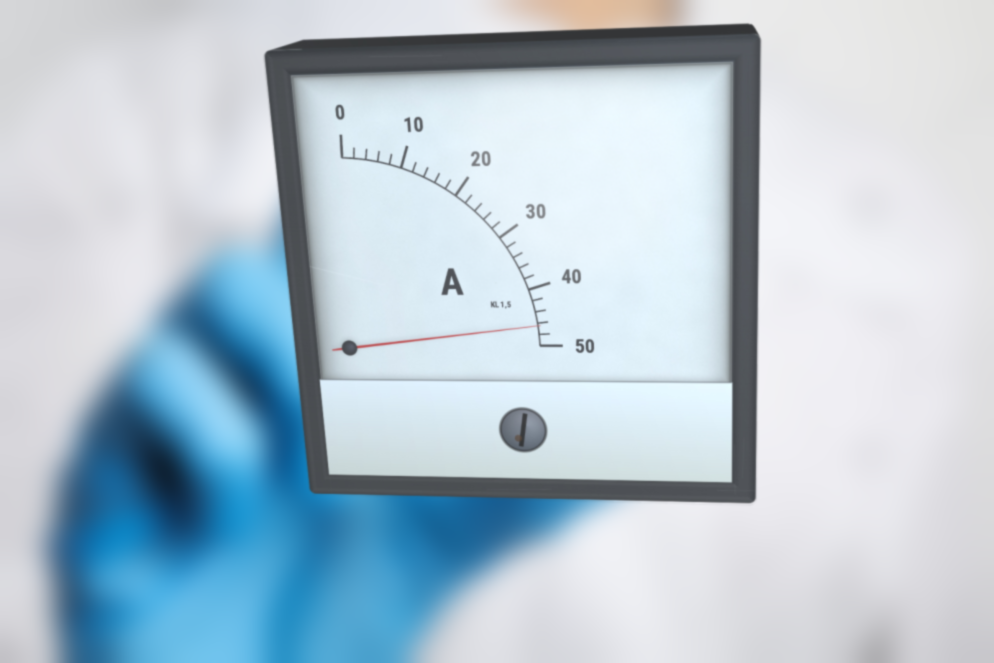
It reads value=46 unit=A
